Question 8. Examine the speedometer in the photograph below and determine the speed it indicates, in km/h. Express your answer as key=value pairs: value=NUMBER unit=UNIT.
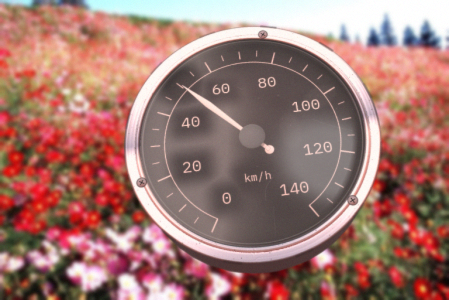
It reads value=50 unit=km/h
